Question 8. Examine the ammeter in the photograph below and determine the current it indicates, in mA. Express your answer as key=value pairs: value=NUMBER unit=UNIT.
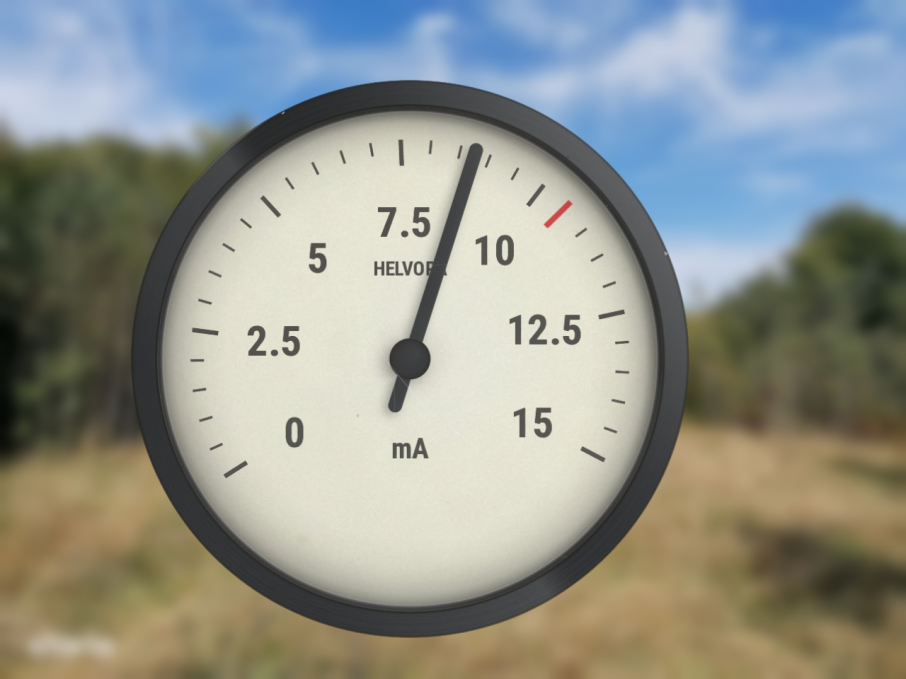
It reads value=8.75 unit=mA
